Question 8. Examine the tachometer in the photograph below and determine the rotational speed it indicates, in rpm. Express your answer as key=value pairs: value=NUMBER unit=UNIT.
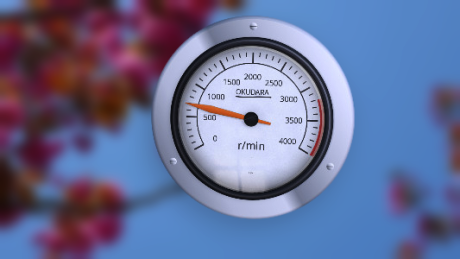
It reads value=700 unit=rpm
